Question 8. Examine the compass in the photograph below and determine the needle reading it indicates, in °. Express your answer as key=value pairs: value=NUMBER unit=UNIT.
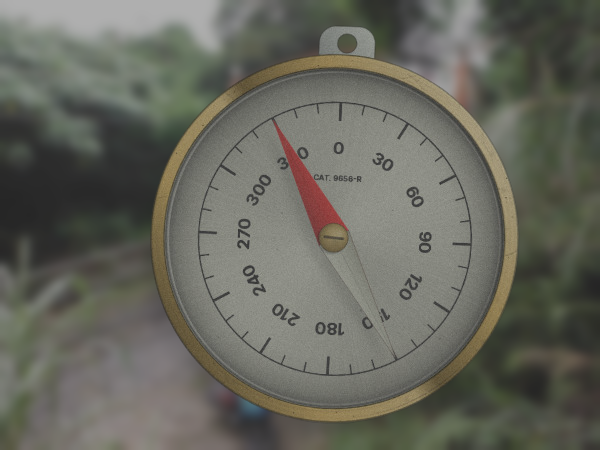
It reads value=330 unit=°
